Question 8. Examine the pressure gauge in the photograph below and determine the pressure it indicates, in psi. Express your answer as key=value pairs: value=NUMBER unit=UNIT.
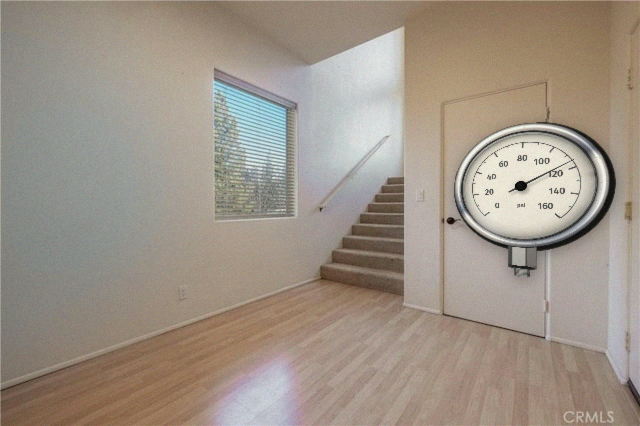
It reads value=115 unit=psi
